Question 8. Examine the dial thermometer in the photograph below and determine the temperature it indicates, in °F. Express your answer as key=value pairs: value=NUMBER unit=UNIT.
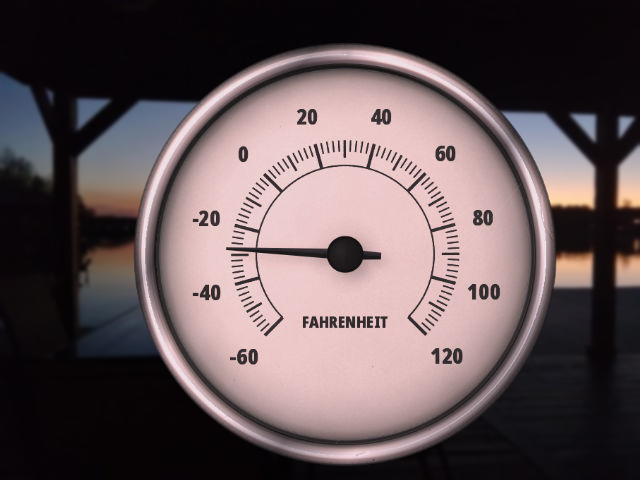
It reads value=-28 unit=°F
